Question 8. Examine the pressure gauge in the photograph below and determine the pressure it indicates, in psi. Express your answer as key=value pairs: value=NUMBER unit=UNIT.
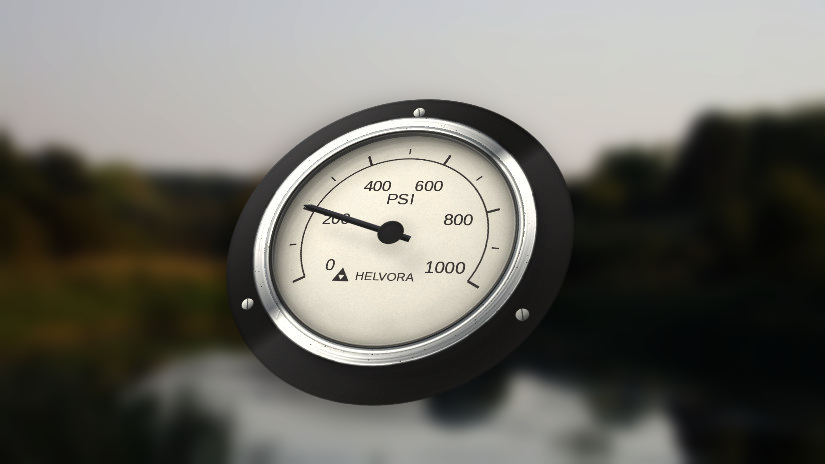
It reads value=200 unit=psi
